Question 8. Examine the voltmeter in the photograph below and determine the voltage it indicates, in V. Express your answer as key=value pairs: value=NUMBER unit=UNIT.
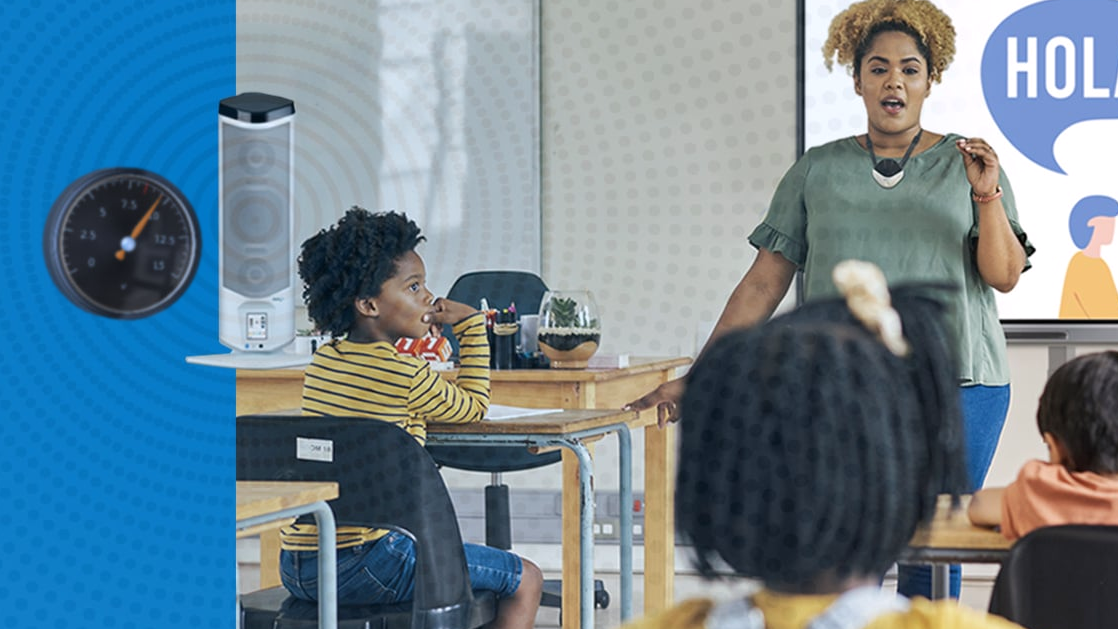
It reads value=9.5 unit=V
